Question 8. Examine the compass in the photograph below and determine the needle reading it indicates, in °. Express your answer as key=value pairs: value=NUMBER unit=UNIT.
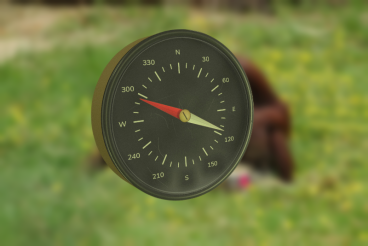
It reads value=295 unit=°
